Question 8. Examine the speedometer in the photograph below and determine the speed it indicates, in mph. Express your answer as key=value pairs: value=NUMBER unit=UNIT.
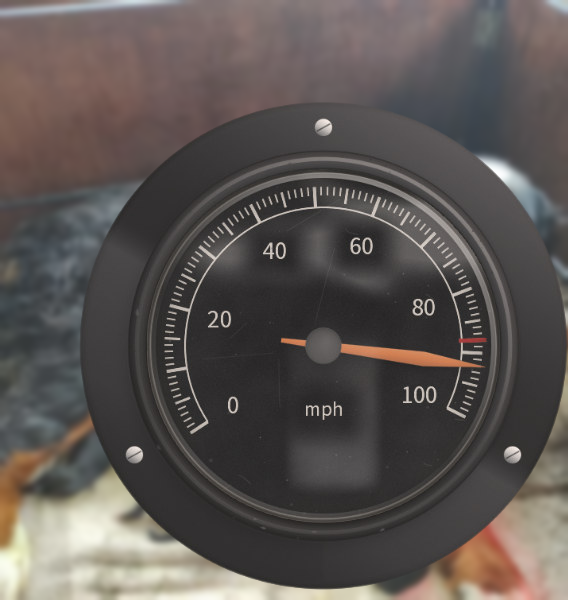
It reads value=92 unit=mph
